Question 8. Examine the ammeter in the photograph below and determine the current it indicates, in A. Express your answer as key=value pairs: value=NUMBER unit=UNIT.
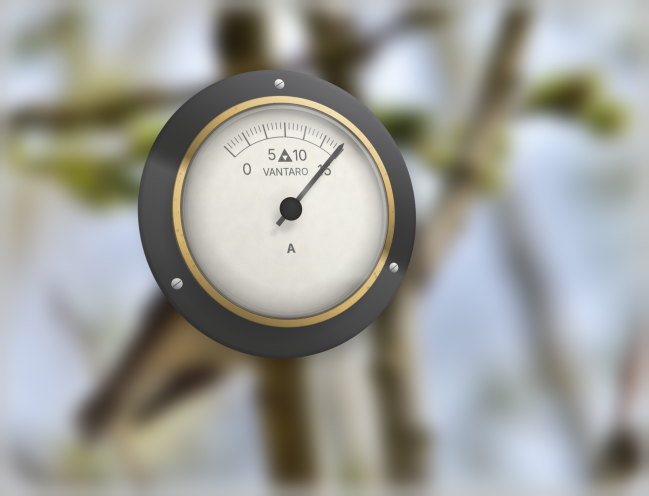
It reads value=14.5 unit=A
